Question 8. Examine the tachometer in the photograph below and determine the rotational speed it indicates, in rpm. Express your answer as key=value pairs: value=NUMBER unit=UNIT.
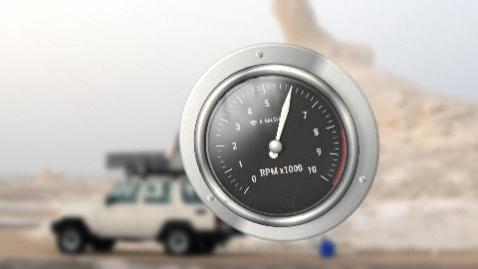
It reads value=6000 unit=rpm
